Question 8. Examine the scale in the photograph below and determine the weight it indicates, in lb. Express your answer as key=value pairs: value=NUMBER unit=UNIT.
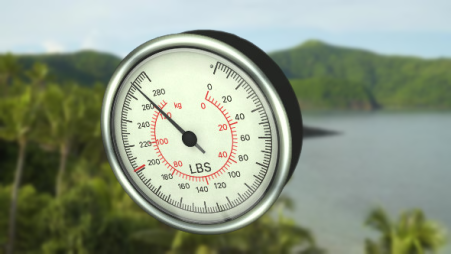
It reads value=270 unit=lb
